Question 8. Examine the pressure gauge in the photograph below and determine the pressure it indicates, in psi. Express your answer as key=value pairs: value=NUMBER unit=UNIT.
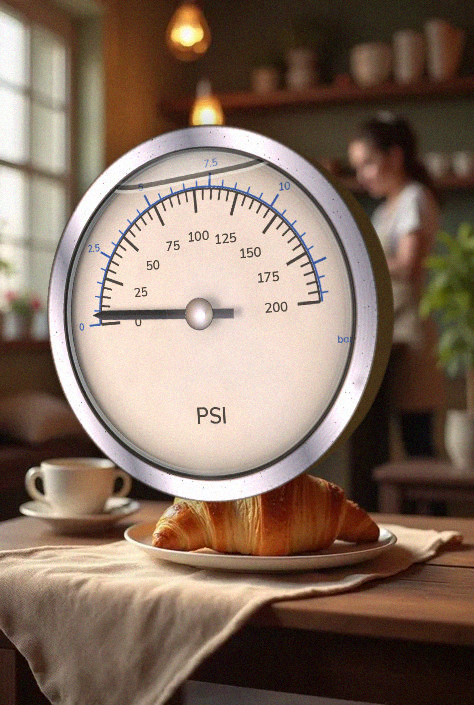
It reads value=5 unit=psi
